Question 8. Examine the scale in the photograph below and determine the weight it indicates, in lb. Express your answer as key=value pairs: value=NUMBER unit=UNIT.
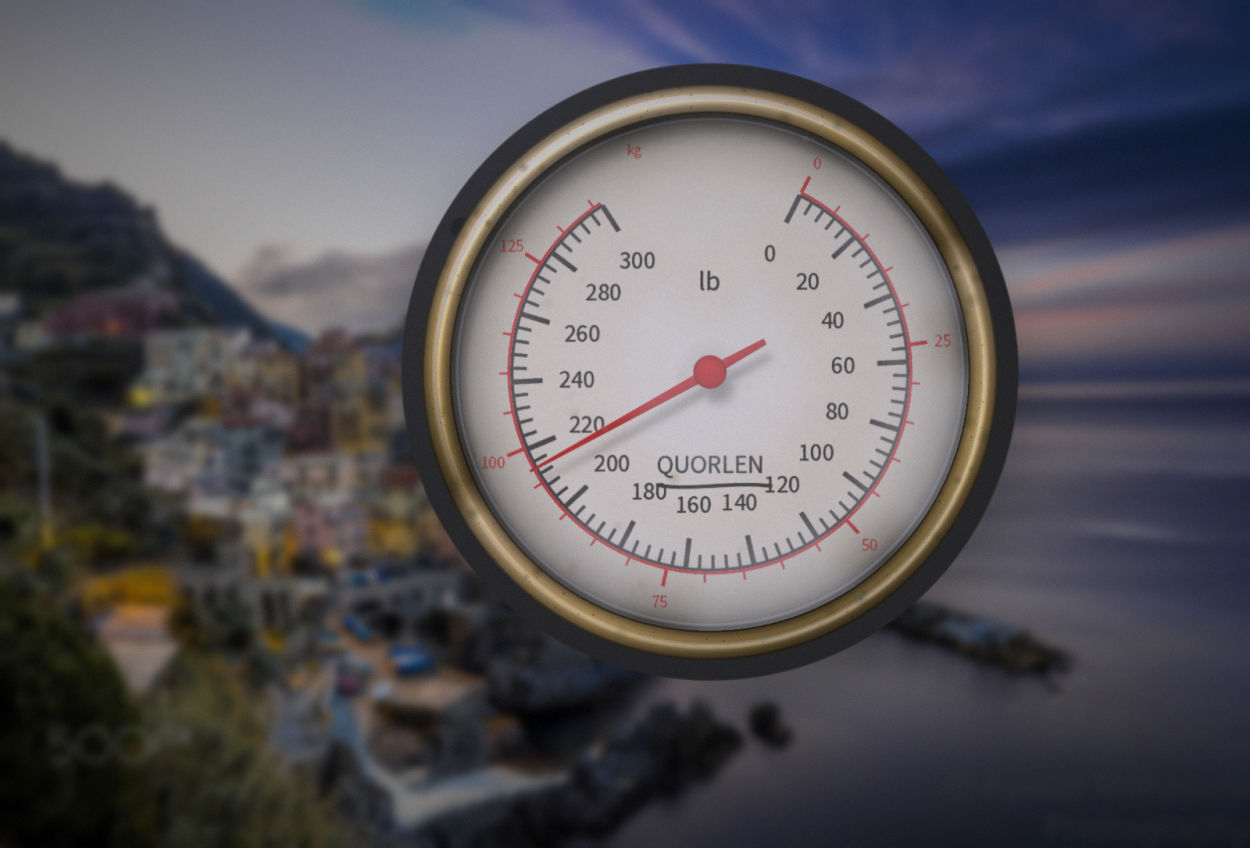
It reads value=214 unit=lb
